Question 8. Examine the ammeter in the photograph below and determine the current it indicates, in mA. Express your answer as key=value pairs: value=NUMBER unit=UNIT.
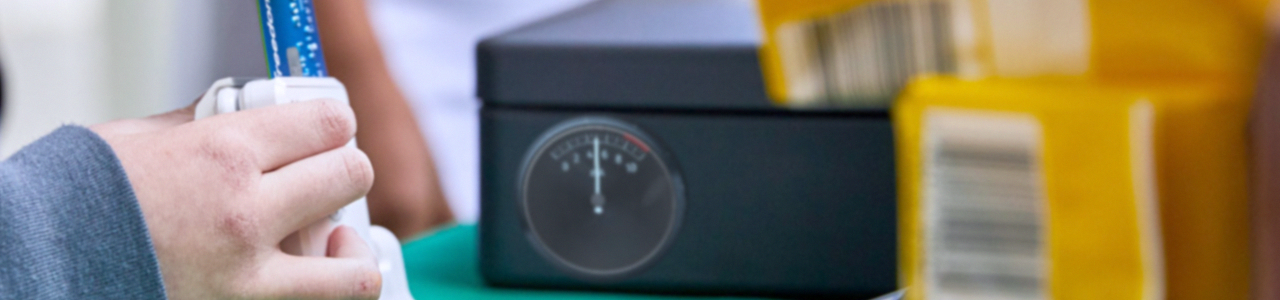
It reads value=5 unit=mA
